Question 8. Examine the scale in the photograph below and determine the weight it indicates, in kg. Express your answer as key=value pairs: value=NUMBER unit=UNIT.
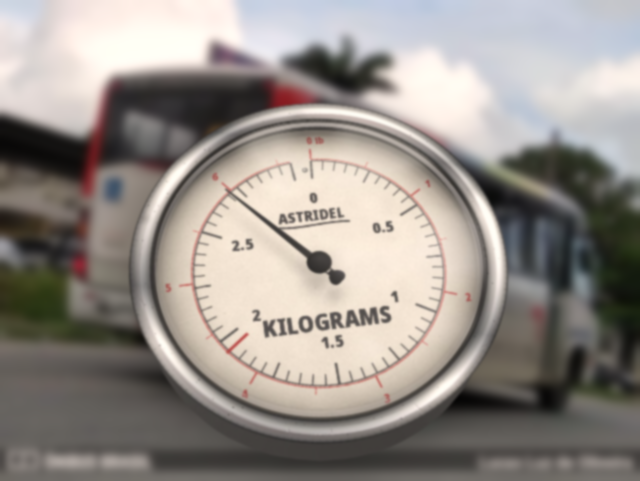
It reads value=2.7 unit=kg
